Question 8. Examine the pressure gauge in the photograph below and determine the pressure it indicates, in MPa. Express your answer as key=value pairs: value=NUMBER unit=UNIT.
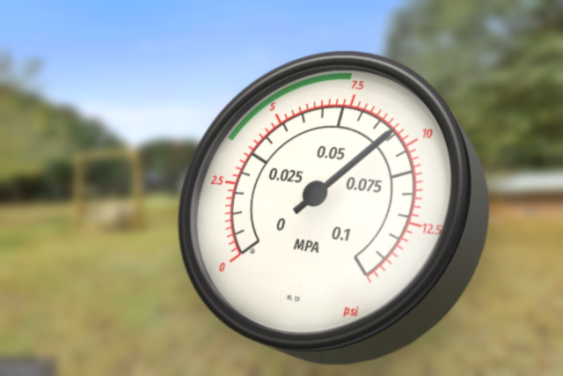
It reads value=0.065 unit=MPa
